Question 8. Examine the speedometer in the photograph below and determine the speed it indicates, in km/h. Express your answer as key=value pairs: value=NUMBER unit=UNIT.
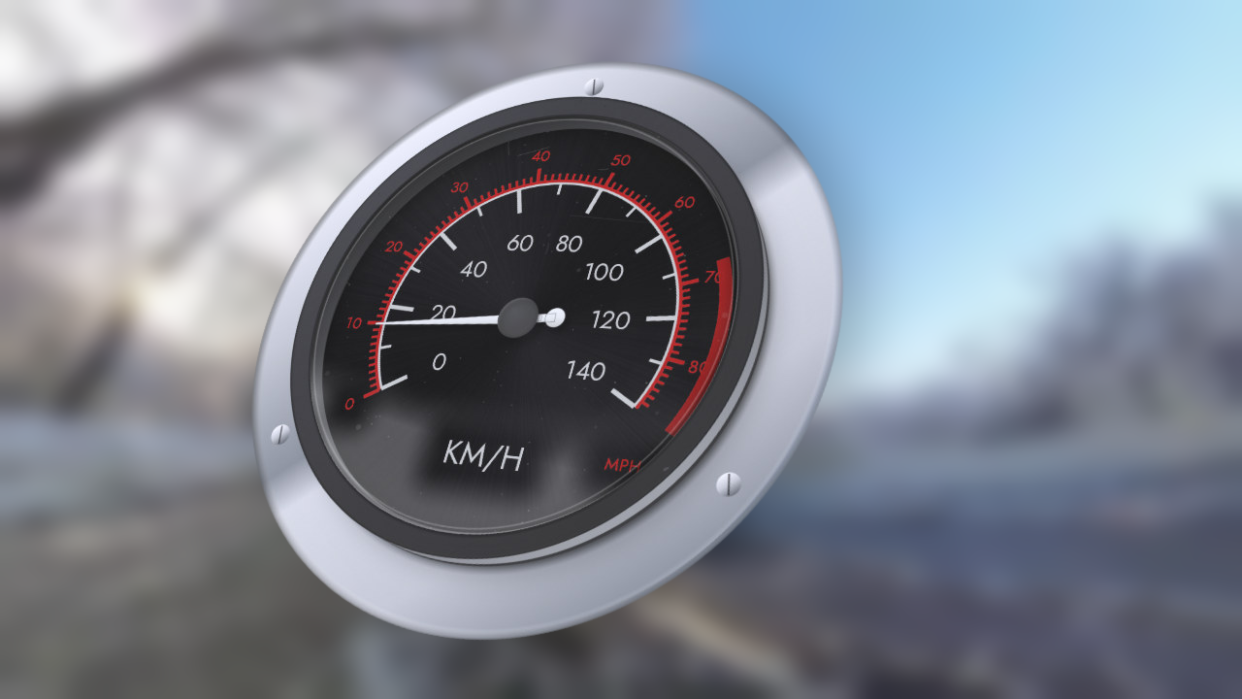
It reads value=15 unit=km/h
